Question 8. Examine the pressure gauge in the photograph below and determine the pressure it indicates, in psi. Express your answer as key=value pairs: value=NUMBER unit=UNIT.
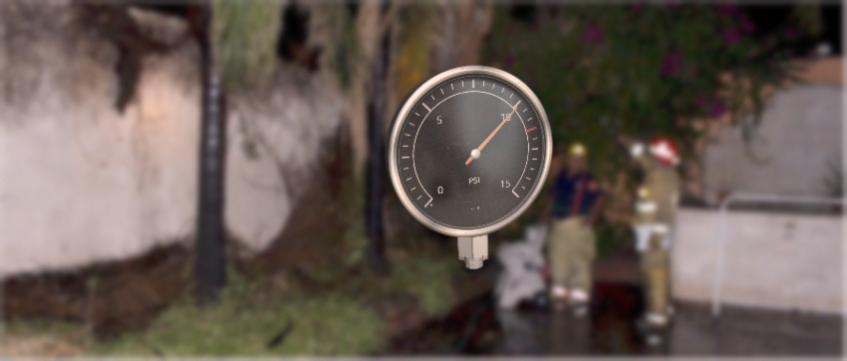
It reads value=10 unit=psi
